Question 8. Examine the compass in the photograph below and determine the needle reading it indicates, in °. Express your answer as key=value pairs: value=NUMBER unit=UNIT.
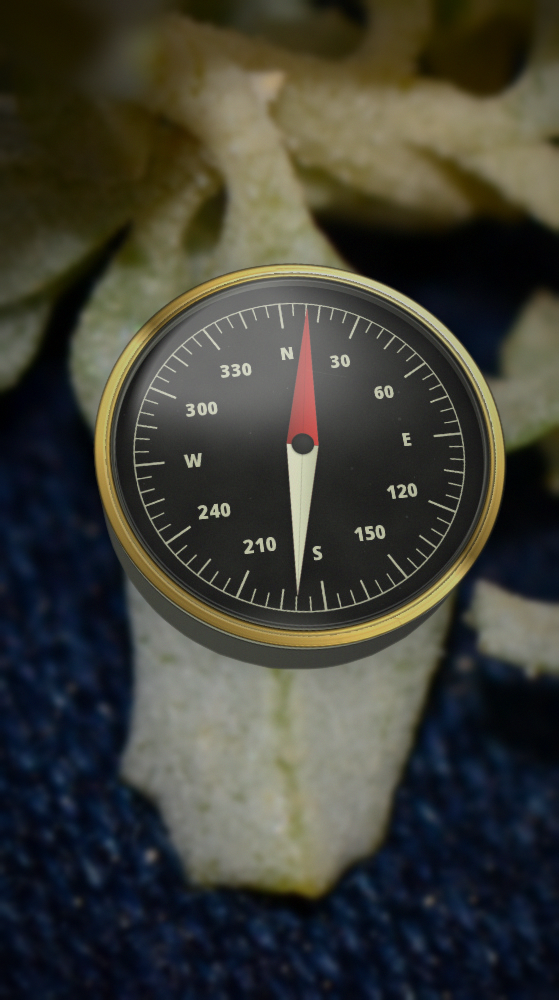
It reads value=10 unit=°
